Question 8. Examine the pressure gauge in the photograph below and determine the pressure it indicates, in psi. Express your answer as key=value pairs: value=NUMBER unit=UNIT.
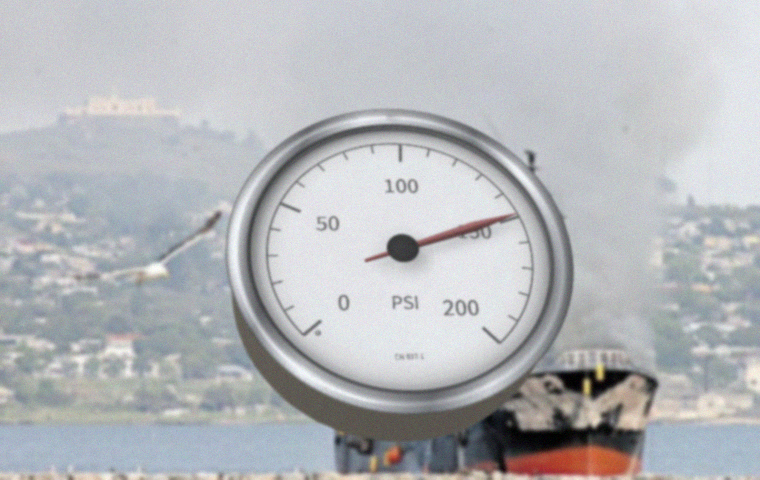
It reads value=150 unit=psi
